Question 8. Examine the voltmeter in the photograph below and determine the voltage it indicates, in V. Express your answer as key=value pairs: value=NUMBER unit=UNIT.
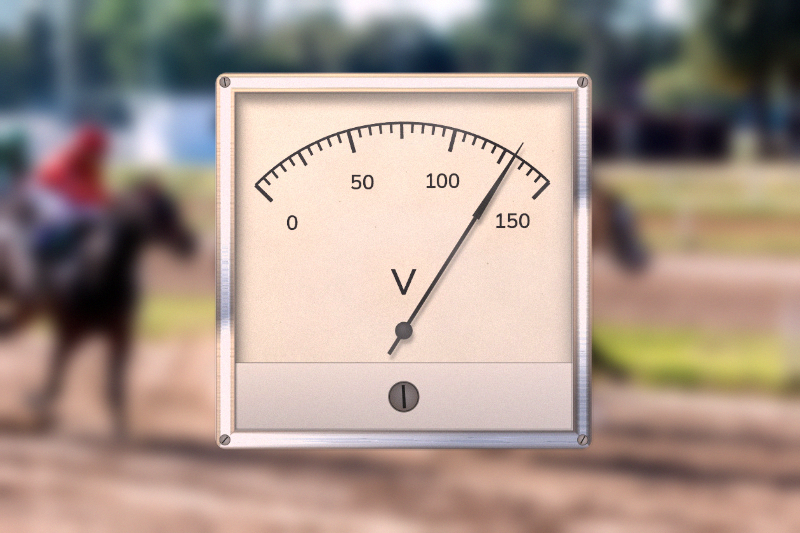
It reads value=130 unit=V
